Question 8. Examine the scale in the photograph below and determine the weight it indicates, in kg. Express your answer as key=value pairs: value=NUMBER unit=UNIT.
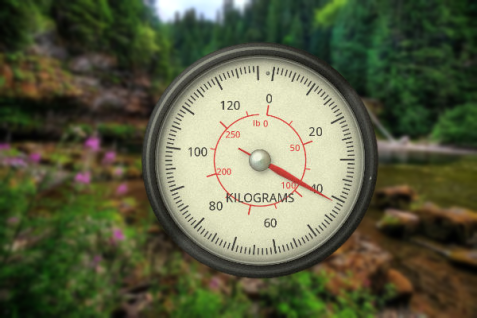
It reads value=41 unit=kg
